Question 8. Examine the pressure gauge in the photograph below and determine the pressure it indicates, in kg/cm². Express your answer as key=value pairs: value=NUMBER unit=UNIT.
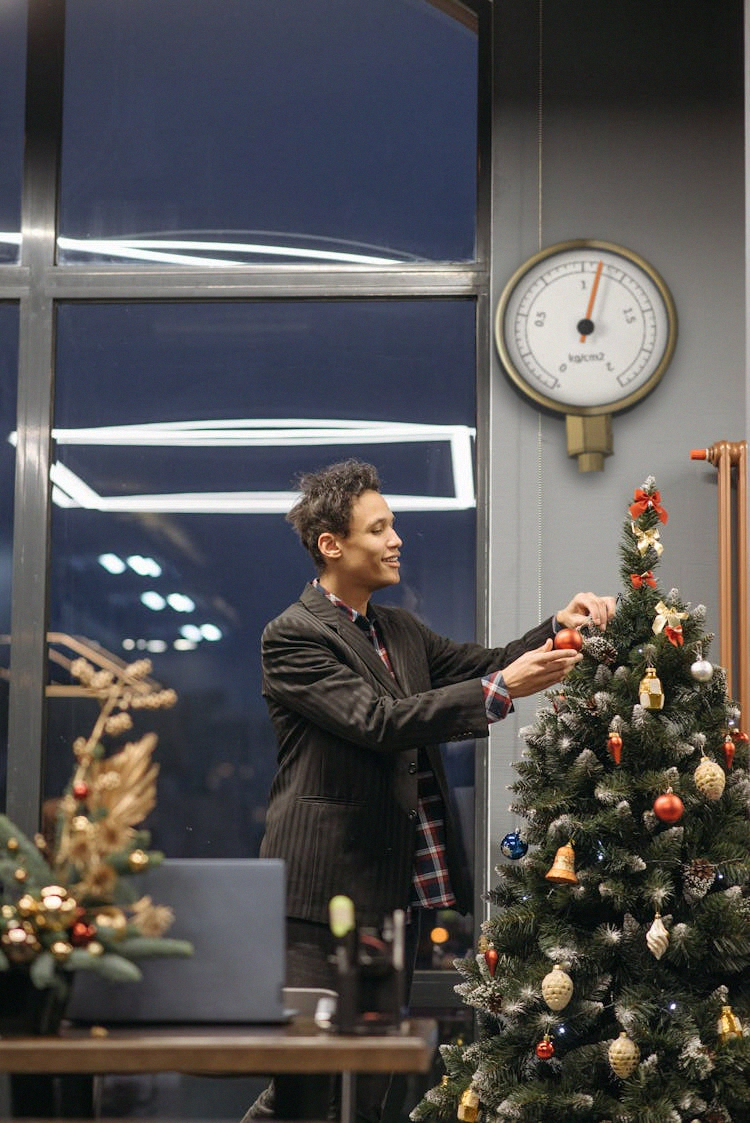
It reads value=1.1 unit=kg/cm²
